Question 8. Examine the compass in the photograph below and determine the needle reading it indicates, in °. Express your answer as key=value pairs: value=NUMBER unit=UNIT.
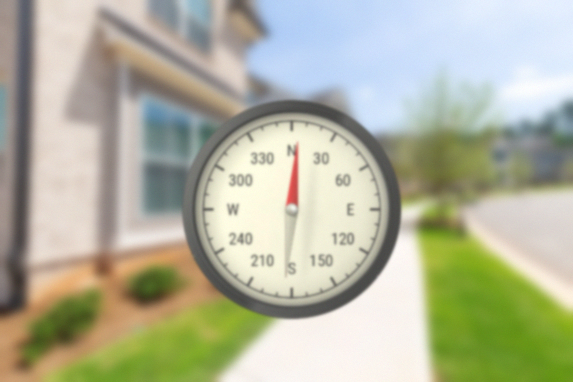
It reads value=5 unit=°
